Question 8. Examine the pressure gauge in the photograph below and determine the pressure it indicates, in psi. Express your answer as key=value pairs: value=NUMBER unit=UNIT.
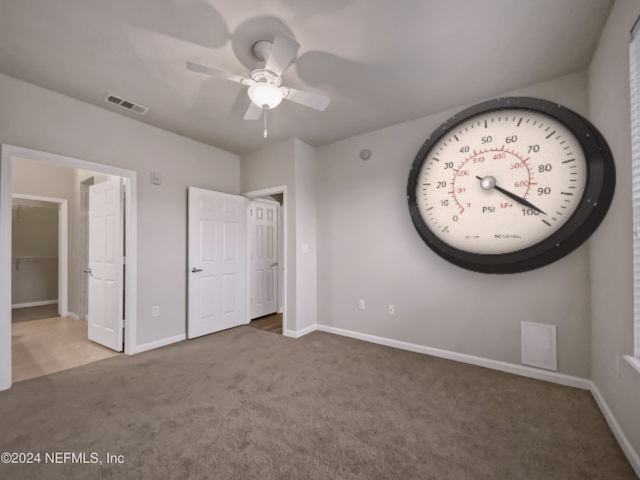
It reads value=98 unit=psi
